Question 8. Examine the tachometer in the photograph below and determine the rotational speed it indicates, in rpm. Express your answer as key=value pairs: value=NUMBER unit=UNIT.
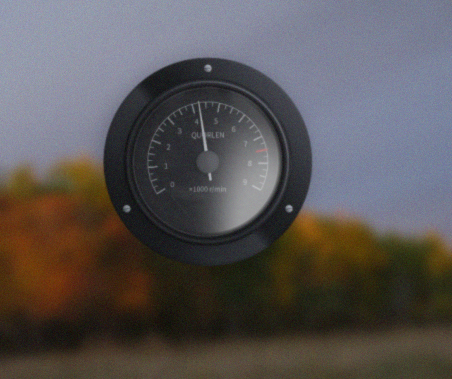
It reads value=4250 unit=rpm
